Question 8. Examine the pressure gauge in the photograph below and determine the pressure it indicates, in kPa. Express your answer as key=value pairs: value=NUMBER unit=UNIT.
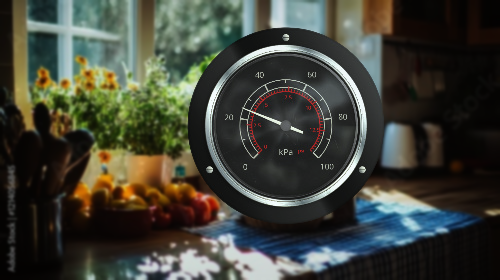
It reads value=25 unit=kPa
